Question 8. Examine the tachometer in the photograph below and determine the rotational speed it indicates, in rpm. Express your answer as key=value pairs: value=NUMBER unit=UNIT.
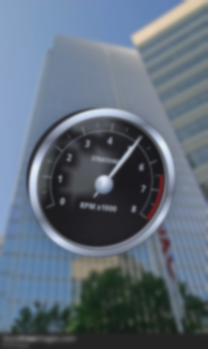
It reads value=5000 unit=rpm
